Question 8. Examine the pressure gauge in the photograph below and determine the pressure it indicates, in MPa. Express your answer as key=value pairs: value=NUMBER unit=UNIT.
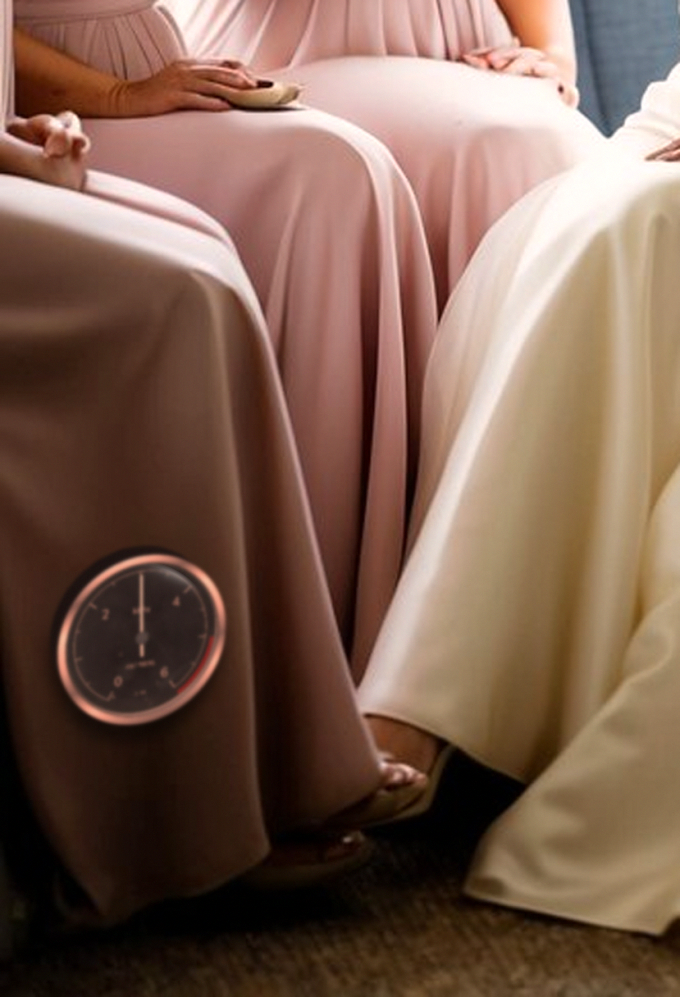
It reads value=3 unit=MPa
